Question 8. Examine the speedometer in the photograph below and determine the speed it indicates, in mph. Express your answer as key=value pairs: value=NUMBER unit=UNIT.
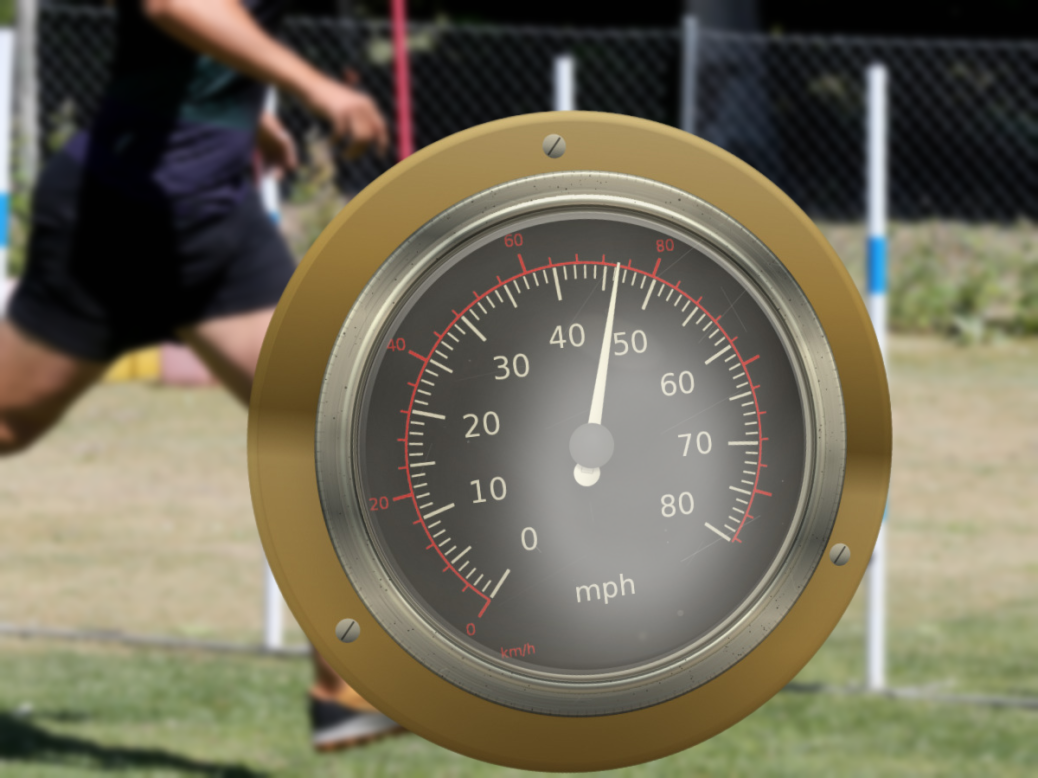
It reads value=46 unit=mph
